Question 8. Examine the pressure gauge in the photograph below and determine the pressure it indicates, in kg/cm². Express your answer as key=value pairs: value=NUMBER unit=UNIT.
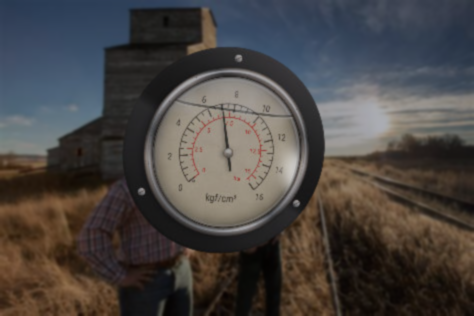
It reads value=7 unit=kg/cm²
